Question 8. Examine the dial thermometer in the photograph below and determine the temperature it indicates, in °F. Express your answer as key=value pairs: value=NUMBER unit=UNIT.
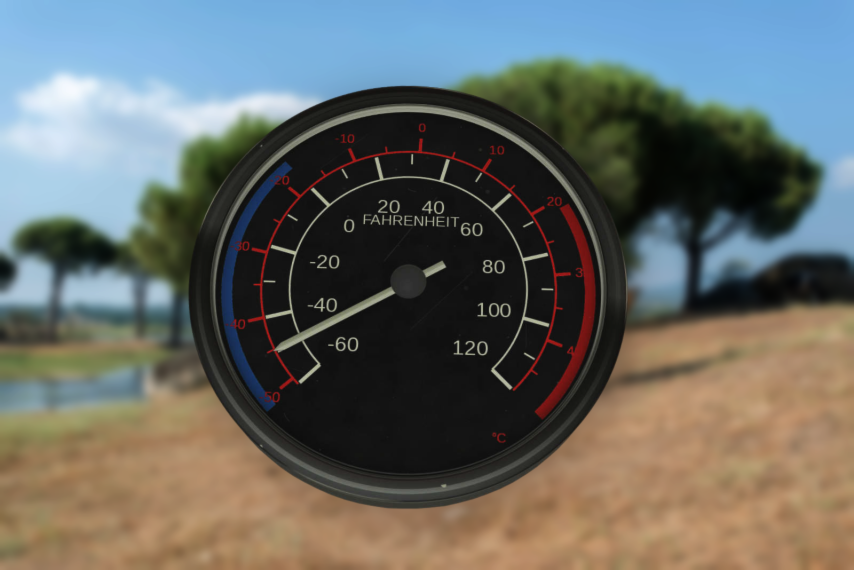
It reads value=-50 unit=°F
